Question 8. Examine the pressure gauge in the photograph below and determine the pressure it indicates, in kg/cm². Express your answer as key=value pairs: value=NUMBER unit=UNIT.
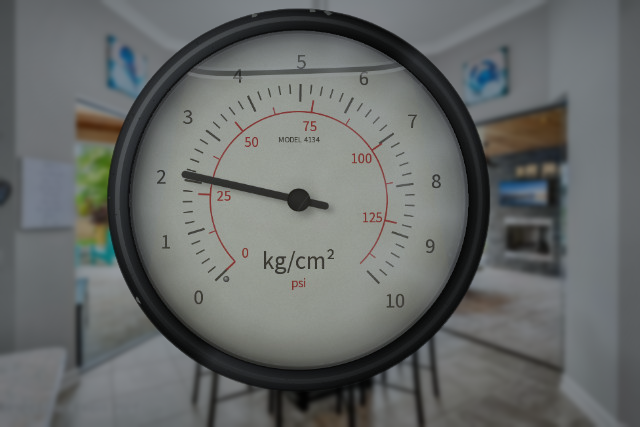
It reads value=2.1 unit=kg/cm²
